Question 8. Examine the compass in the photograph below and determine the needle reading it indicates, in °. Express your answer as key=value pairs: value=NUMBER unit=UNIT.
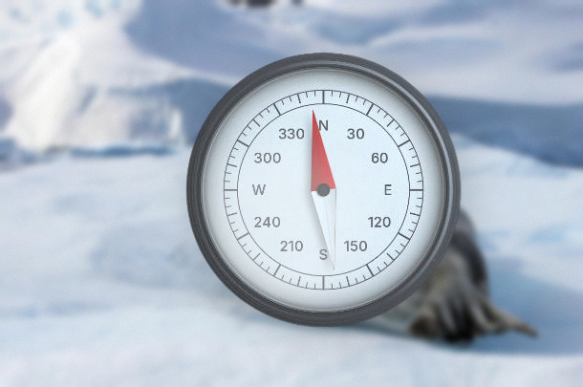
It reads value=352.5 unit=°
